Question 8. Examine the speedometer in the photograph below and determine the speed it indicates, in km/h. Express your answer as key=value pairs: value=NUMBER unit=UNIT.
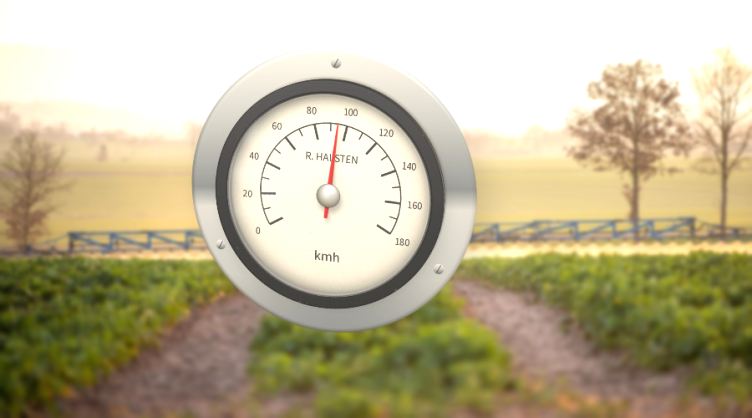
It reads value=95 unit=km/h
